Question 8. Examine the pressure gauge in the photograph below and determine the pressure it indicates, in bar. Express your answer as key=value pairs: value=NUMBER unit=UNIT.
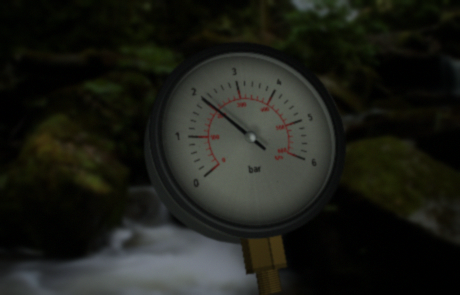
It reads value=2 unit=bar
